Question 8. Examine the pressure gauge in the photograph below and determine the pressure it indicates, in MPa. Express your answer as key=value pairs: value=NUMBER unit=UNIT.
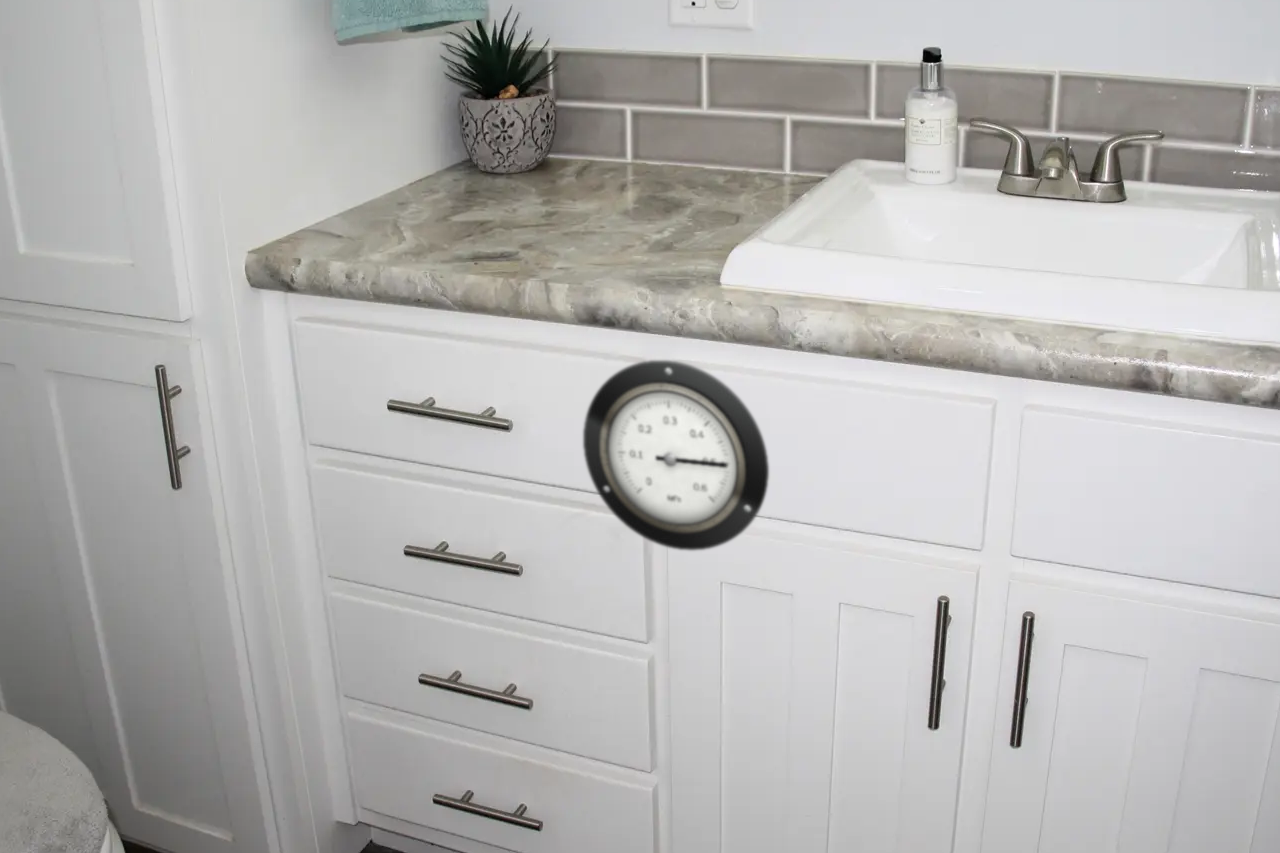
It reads value=0.5 unit=MPa
